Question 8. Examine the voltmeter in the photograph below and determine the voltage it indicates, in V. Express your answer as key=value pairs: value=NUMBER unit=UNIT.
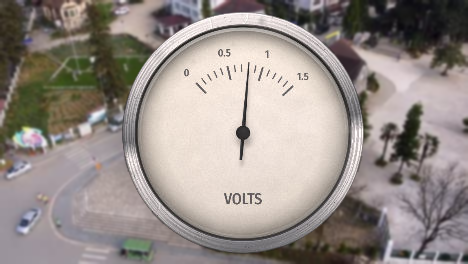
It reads value=0.8 unit=V
